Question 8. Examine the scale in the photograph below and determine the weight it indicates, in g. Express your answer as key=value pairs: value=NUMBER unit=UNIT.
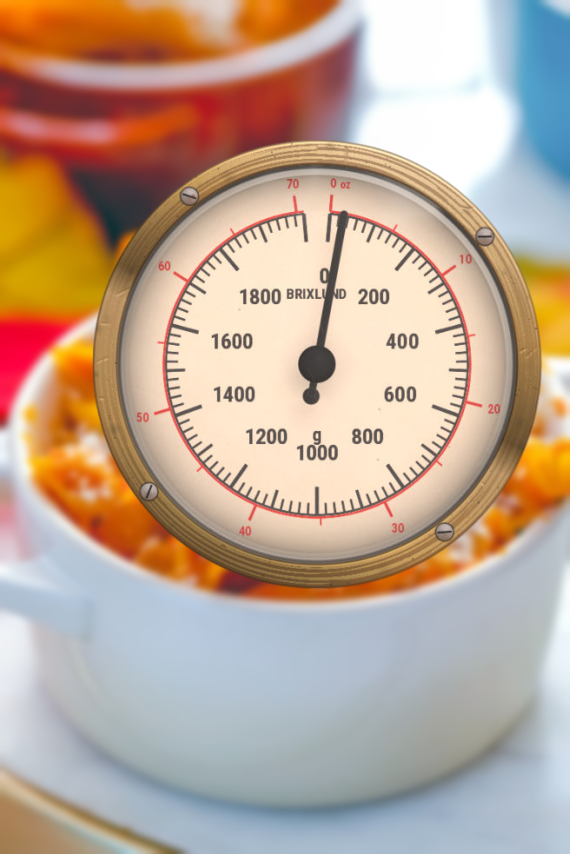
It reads value=30 unit=g
